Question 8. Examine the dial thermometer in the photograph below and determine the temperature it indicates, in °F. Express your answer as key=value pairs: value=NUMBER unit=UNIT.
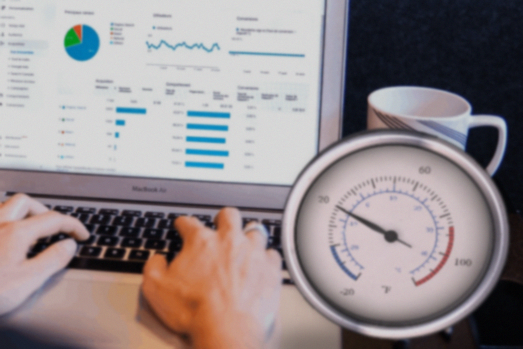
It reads value=20 unit=°F
